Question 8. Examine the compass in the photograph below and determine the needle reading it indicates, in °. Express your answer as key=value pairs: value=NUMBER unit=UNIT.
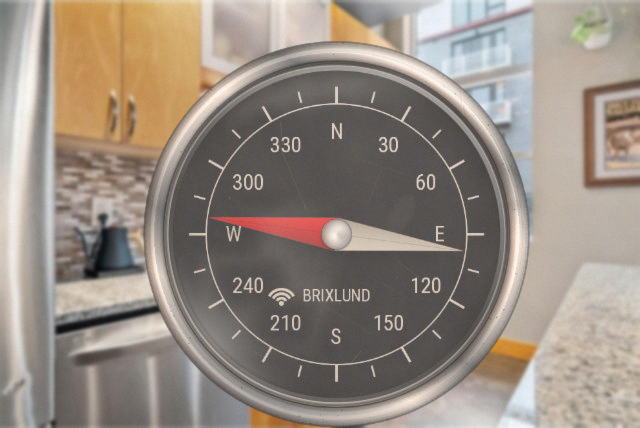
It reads value=277.5 unit=°
